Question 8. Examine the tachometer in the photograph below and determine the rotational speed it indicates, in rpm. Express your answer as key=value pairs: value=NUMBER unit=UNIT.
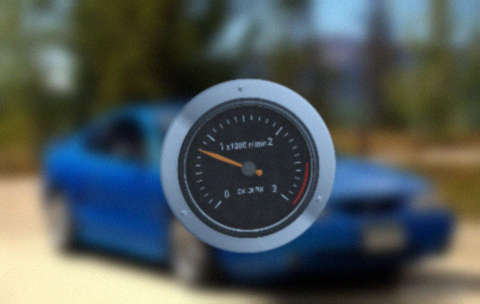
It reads value=800 unit=rpm
